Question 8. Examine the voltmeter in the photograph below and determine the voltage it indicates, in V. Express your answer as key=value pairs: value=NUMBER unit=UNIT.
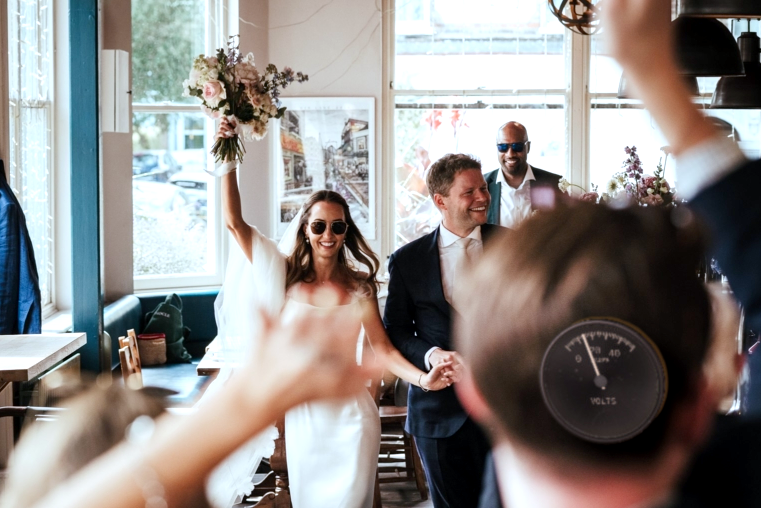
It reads value=15 unit=V
